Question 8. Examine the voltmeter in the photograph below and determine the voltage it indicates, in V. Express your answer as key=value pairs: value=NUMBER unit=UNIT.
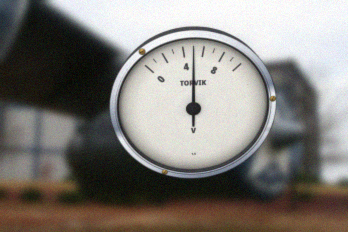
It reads value=5 unit=V
